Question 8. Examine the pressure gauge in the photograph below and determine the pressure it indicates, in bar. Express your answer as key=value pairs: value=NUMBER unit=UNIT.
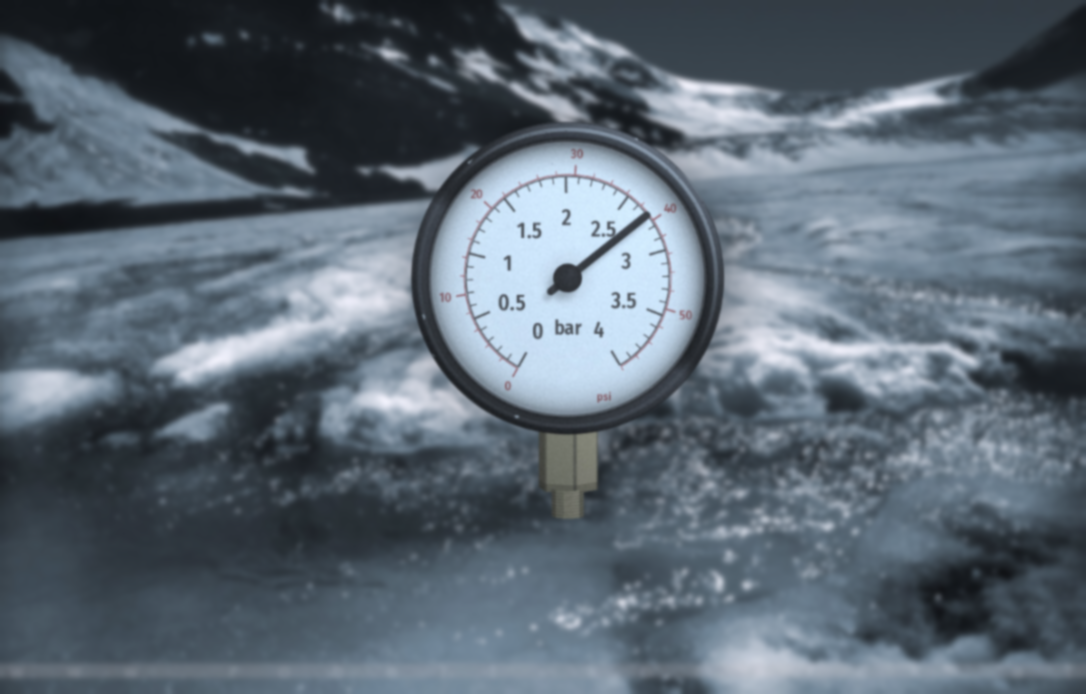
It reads value=2.7 unit=bar
